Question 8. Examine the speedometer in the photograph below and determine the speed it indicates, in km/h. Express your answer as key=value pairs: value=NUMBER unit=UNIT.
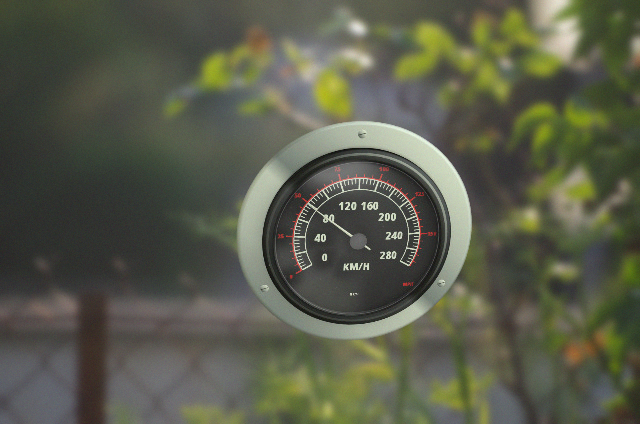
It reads value=80 unit=km/h
